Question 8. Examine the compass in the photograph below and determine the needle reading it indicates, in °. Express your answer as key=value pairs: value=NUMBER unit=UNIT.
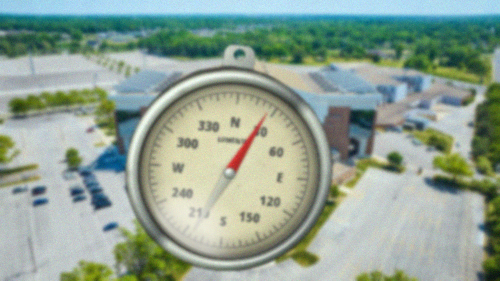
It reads value=25 unit=°
